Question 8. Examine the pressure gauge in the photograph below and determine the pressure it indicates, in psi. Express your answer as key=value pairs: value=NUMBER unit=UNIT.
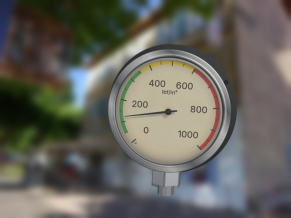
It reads value=125 unit=psi
